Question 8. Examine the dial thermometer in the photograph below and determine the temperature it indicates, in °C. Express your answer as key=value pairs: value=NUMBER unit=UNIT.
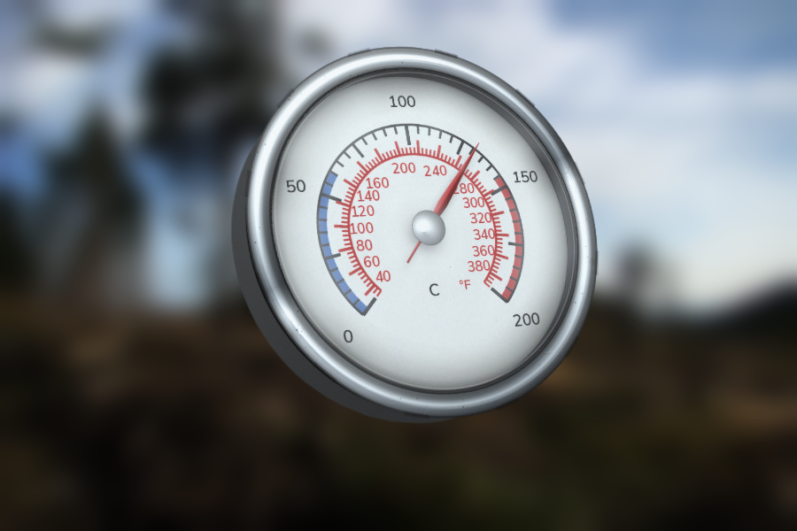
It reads value=130 unit=°C
